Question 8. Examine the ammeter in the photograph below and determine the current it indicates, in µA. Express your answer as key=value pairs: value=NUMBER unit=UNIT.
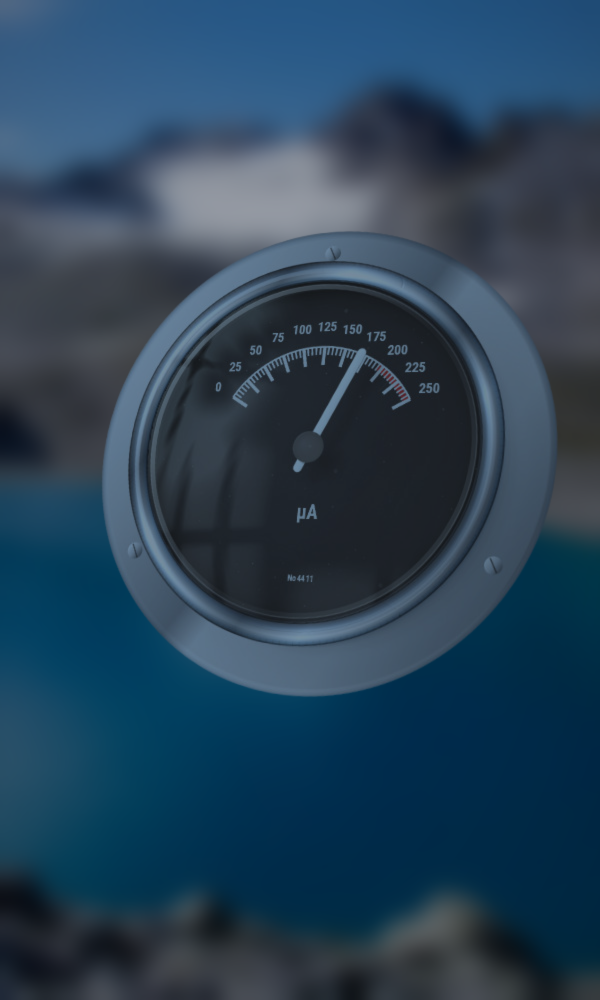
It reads value=175 unit=µA
